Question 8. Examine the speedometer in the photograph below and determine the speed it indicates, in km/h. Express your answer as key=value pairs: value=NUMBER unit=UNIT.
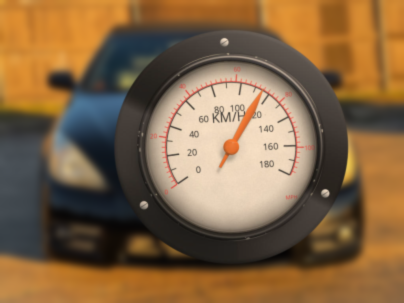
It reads value=115 unit=km/h
